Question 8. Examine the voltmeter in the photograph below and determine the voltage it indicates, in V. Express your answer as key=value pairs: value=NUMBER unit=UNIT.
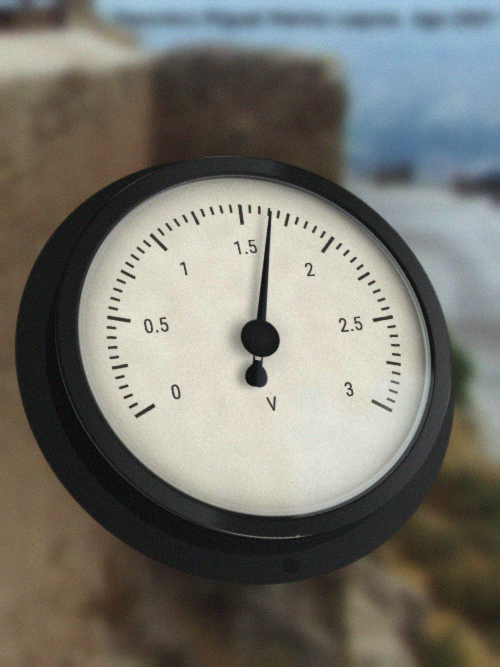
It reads value=1.65 unit=V
